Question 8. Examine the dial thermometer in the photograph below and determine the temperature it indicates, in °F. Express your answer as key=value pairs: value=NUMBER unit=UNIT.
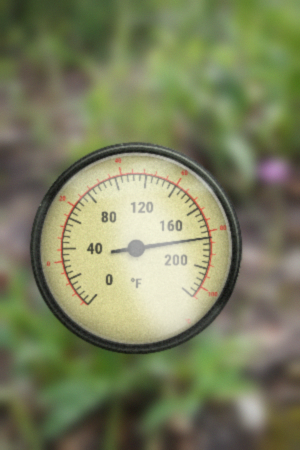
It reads value=180 unit=°F
